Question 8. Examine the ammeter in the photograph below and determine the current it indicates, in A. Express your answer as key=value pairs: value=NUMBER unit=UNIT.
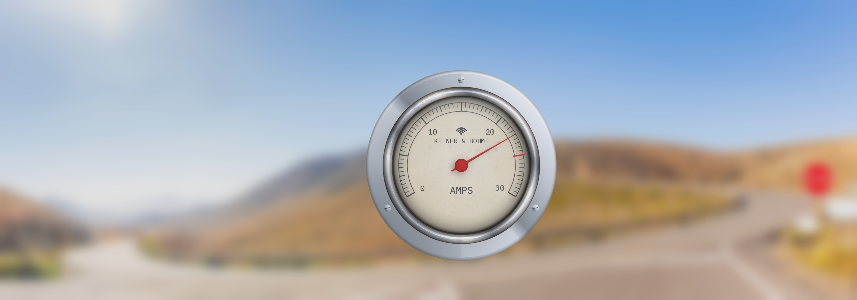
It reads value=22.5 unit=A
